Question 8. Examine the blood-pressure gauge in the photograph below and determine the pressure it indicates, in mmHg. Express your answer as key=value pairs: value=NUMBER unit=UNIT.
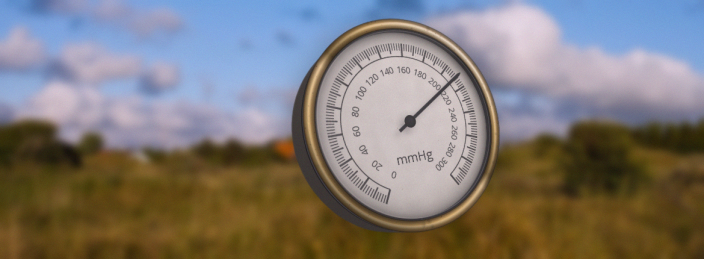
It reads value=210 unit=mmHg
